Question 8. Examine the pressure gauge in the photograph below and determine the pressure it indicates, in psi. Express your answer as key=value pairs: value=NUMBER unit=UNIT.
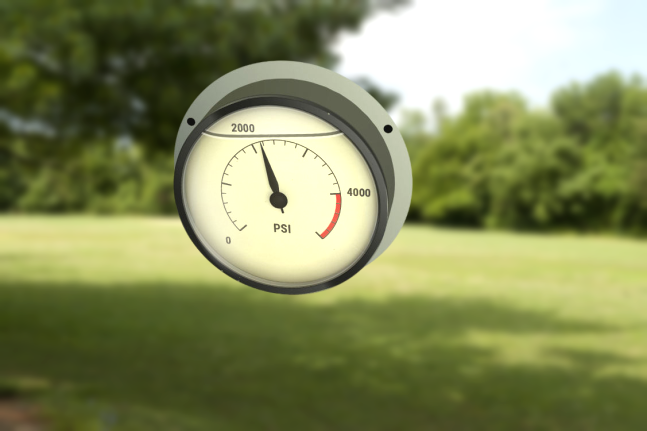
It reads value=2200 unit=psi
